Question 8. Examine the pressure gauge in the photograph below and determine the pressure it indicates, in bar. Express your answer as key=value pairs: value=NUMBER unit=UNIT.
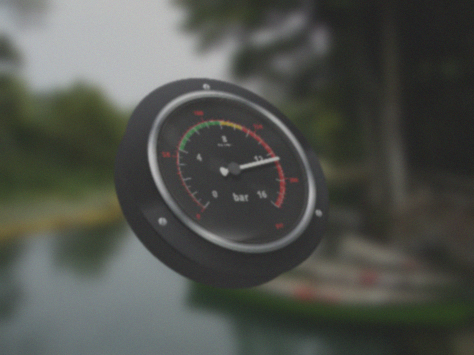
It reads value=12.5 unit=bar
